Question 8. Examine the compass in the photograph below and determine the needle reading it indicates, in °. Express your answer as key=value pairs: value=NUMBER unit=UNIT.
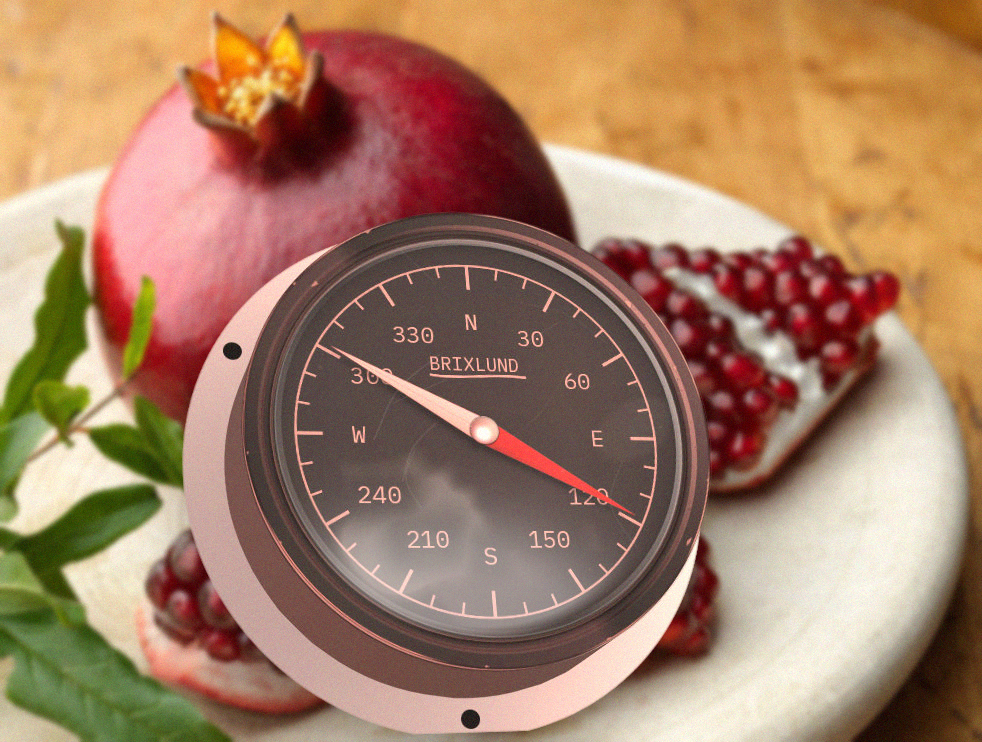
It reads value=120 unit=°
